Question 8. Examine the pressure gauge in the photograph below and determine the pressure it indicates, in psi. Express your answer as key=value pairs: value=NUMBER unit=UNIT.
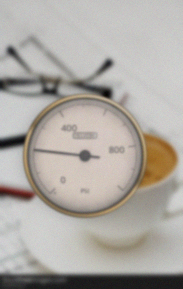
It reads value=200 unit=psi
